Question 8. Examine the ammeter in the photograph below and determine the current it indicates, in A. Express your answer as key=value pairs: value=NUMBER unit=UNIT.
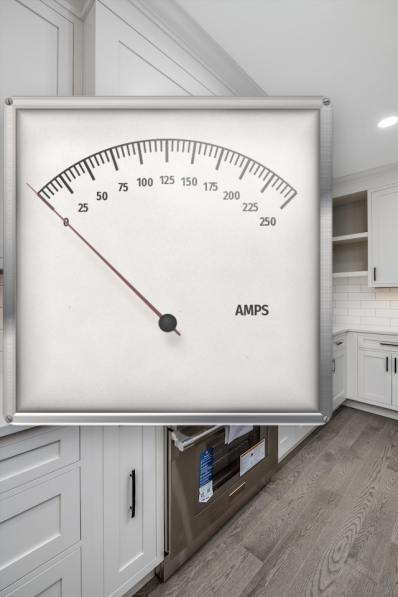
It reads value=0 unit=A
